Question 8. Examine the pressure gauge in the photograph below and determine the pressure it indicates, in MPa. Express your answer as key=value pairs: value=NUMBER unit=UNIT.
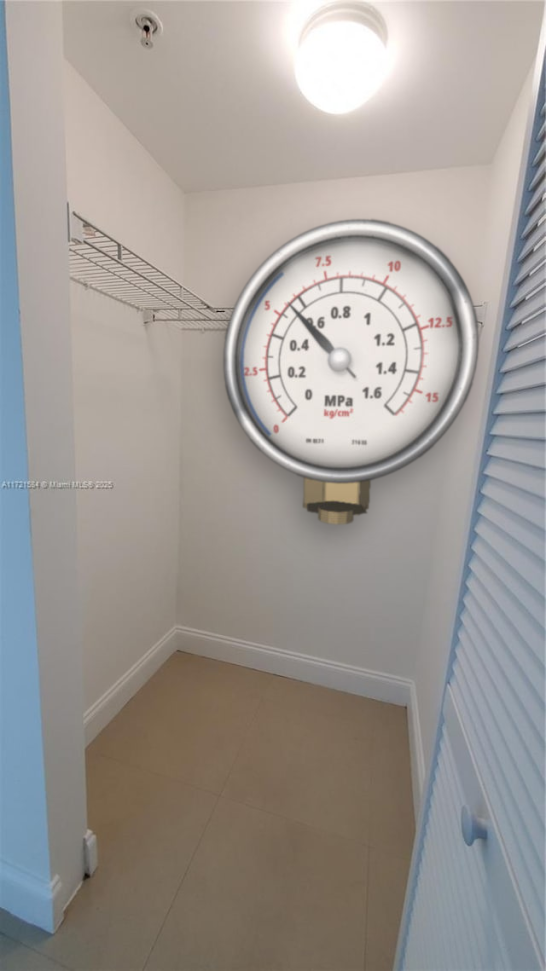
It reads value=0.55 unit=MPa
